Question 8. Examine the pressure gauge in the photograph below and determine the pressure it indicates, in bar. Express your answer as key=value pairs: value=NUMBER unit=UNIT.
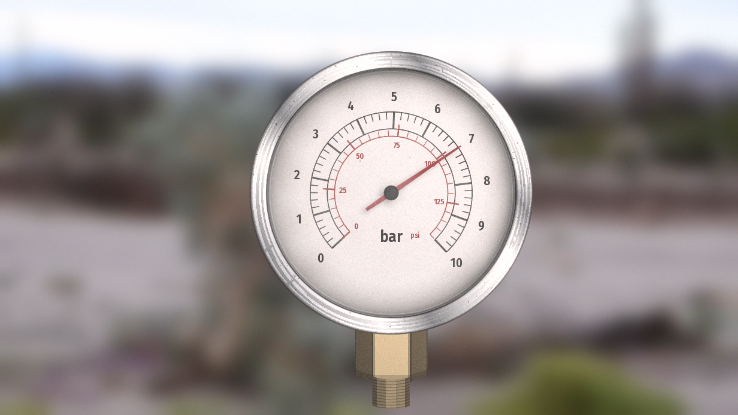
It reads value=7 unit=bar
